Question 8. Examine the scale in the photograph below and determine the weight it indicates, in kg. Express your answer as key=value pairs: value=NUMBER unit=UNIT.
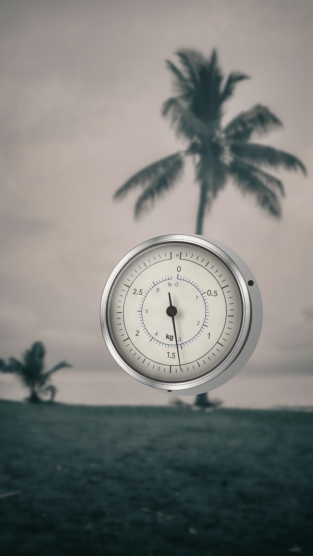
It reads value=1.4 unit=kg
